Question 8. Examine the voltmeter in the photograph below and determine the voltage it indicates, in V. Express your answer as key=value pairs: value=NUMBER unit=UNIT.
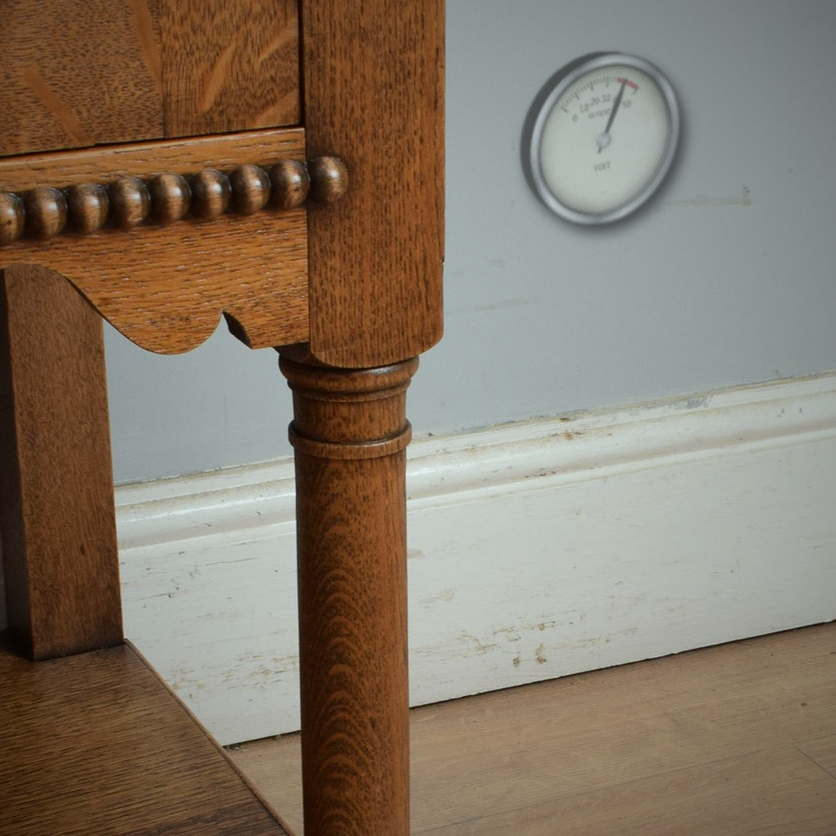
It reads value=40 unit=V
